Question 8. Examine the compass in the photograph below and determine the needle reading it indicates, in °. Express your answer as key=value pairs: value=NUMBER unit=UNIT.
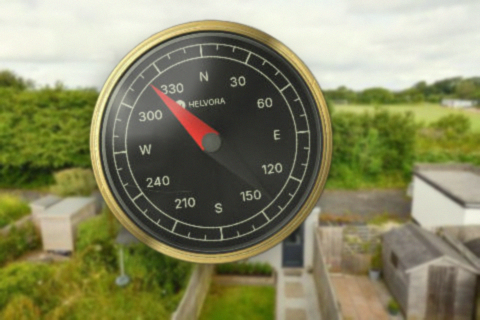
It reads value=320 unit=°
